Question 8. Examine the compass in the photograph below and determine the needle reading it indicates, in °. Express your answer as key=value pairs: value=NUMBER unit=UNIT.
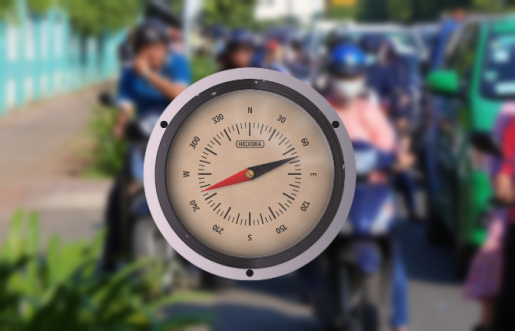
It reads value=250 unit=°
